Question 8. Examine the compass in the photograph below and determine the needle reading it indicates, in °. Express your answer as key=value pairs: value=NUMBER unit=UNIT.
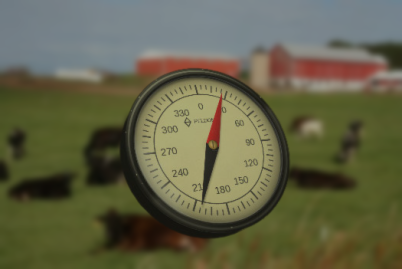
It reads value=25 unit=°
